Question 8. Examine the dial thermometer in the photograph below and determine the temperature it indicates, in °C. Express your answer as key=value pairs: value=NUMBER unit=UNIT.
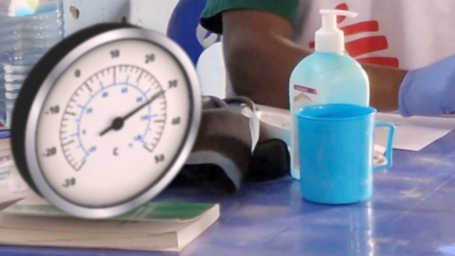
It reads value=30 unit=°C
